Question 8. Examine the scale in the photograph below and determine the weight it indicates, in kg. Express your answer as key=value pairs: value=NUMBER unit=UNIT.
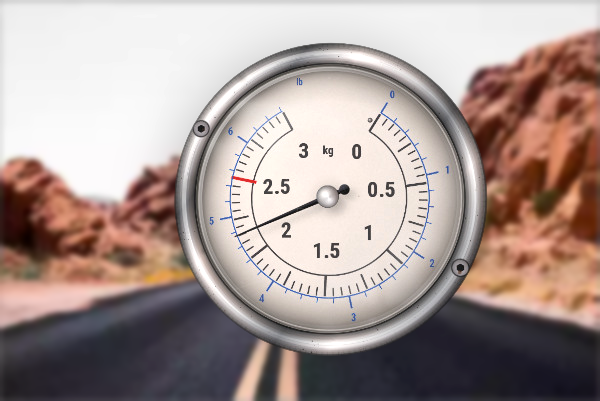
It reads value=2.15 unit=kg
